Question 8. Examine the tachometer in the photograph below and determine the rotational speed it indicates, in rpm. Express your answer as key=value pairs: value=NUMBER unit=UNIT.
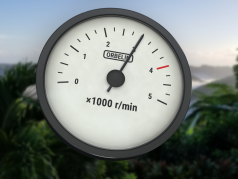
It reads value=3000 unit=rpm
